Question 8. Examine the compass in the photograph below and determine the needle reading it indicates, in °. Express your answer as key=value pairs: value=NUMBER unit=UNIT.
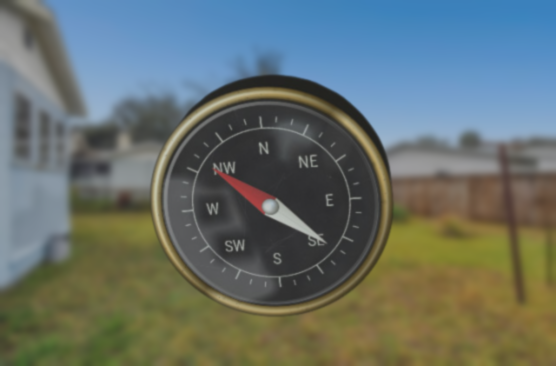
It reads value=310 unit=°
